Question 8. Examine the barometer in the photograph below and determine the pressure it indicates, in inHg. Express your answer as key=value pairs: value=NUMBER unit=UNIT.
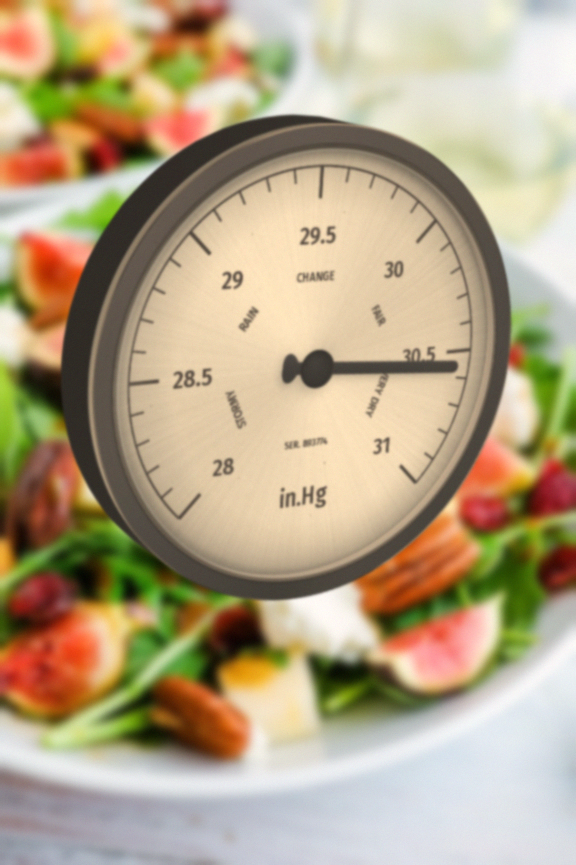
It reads value=30.55 unit=inHg
